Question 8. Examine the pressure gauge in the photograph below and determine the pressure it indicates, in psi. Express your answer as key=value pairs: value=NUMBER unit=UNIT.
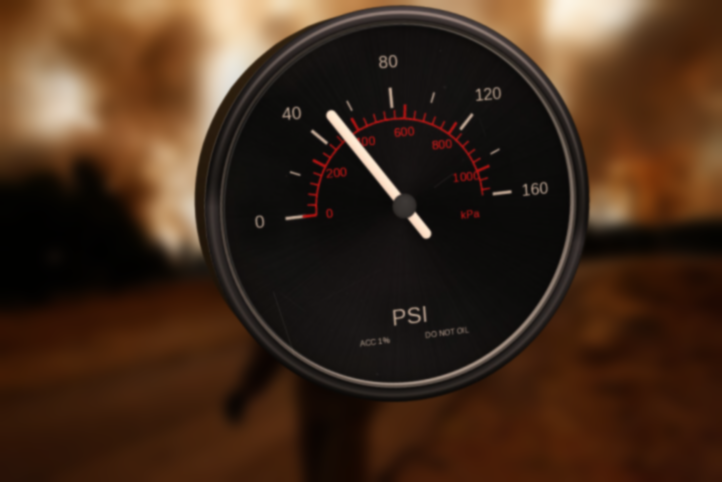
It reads value=50 unit=psi
